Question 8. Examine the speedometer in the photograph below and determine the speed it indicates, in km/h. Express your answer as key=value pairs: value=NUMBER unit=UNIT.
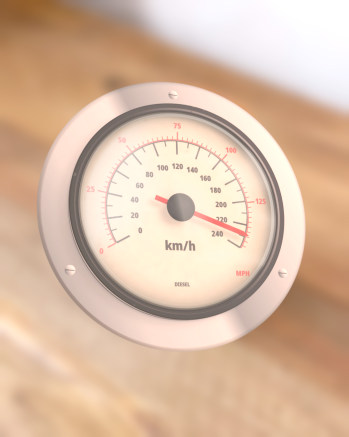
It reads value=230 unit=km/h
